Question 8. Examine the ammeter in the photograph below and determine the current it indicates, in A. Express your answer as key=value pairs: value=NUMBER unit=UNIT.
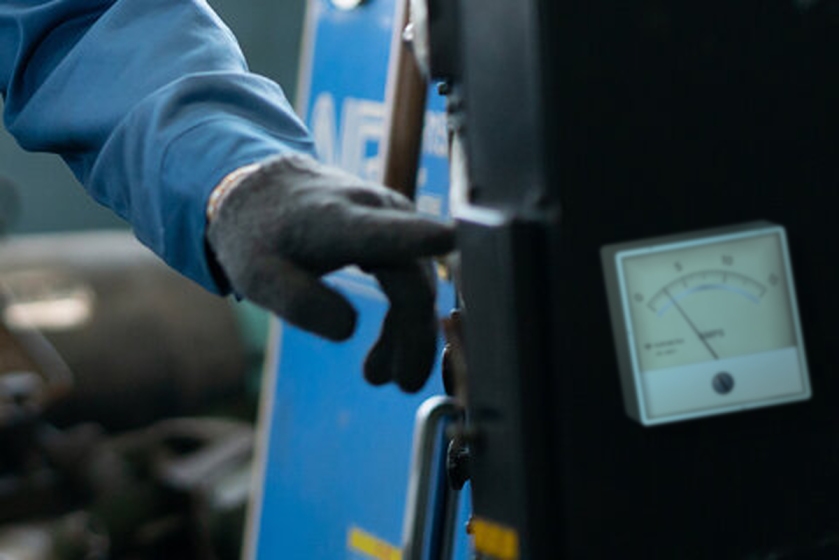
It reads value=2.5 unit=A
